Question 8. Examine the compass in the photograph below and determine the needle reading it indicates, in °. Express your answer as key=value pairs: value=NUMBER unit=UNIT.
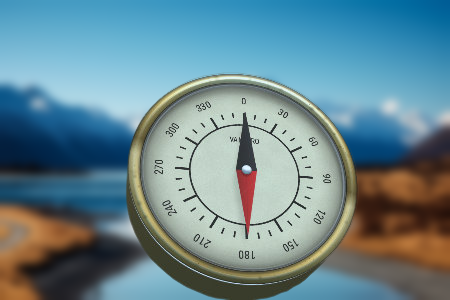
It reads value=180 unit=°
